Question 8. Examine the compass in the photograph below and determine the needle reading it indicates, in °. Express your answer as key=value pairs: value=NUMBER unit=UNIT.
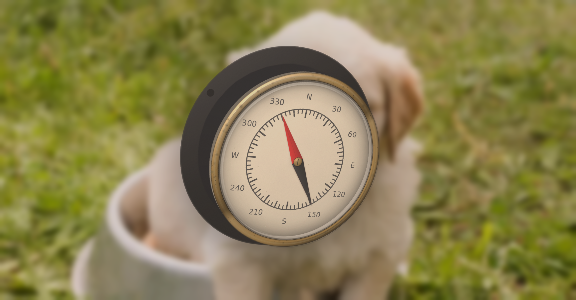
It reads value=330 unit=°
